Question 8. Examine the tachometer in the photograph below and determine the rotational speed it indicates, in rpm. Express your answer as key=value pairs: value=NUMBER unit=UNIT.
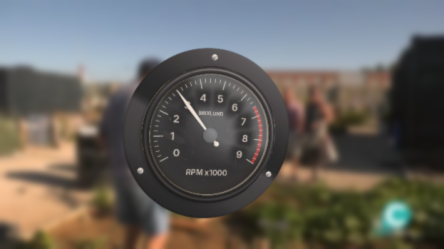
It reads value=3000 unit=rpm
